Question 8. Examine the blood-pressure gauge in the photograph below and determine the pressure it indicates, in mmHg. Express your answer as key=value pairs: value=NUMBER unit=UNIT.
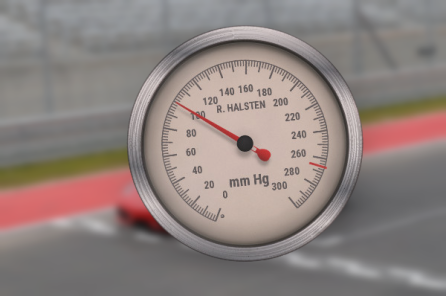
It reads value=100 unit=mmHg
